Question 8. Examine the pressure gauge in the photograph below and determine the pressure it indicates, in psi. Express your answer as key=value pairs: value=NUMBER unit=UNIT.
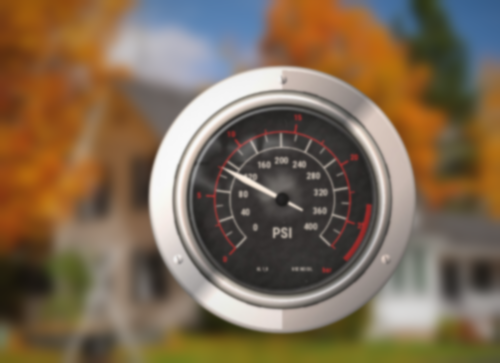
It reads value=110 unit=psi
